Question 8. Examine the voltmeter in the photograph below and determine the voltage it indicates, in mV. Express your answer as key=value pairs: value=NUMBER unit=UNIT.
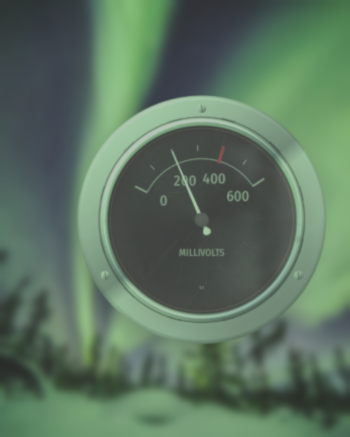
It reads value=200 unit=mV
